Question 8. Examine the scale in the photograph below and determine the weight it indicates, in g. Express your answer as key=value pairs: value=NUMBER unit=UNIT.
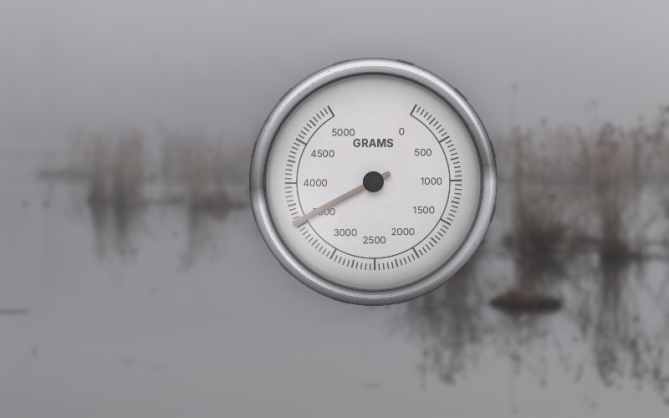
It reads value=3550 unit=g
